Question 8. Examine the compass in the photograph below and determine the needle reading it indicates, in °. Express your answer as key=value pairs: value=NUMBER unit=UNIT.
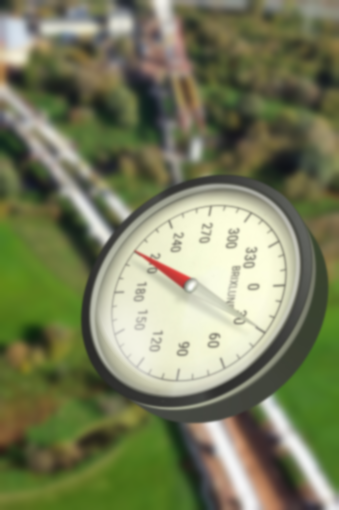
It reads value=210 unit=°
